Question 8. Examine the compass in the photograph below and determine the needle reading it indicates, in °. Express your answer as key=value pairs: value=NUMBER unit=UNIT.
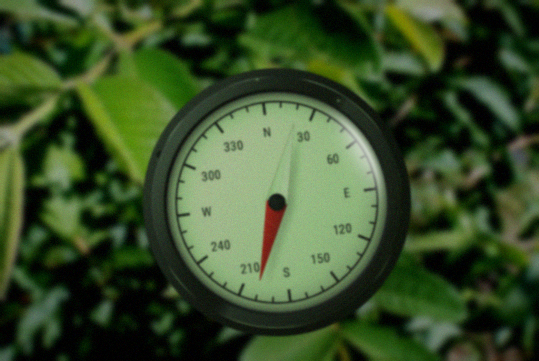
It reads value=200 unit=°
